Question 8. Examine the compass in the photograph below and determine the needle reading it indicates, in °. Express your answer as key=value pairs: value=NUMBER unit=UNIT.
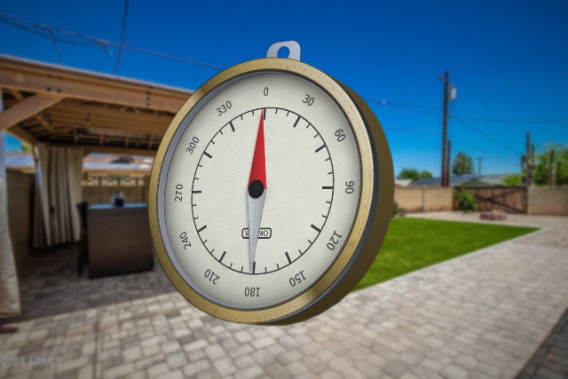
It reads value=0 unit=°
